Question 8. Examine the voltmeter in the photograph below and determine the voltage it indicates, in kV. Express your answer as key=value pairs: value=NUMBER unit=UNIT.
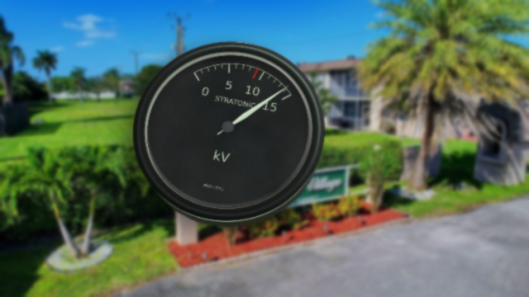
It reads value=14 unit=kV
